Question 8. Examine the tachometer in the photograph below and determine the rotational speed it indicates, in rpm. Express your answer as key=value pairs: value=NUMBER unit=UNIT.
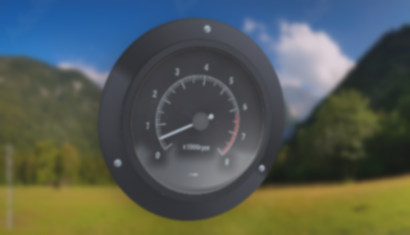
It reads value=500 unit=rpm
